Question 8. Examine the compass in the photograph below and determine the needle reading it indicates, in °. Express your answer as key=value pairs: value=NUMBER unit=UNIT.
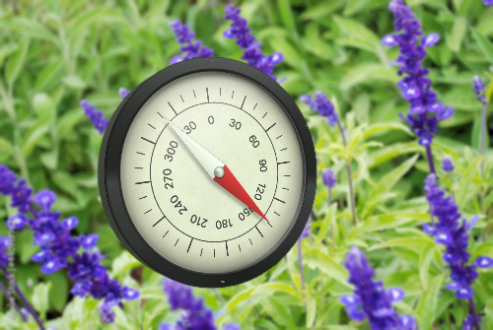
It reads value=140 unit=°
